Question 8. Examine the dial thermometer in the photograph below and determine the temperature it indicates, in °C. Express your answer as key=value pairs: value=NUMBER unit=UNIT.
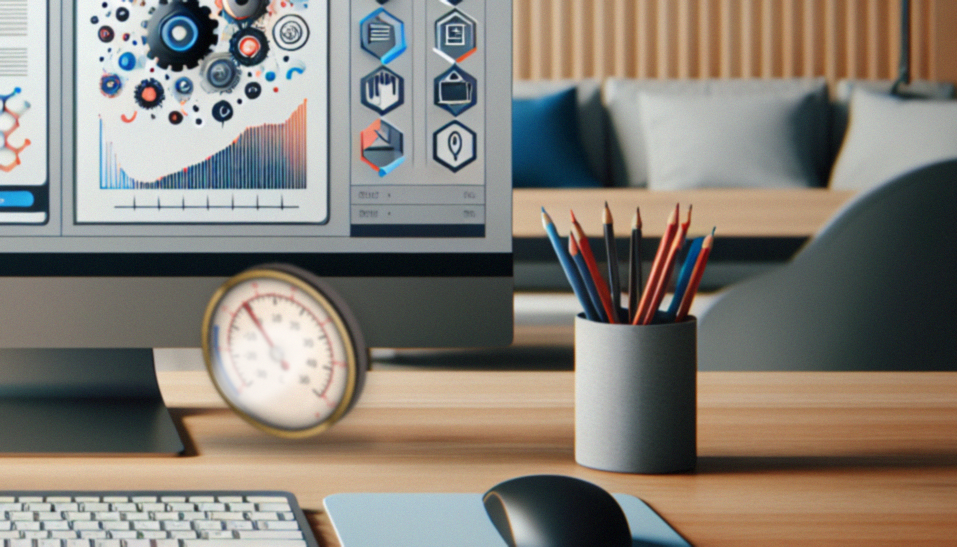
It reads value=0 unit=°C
